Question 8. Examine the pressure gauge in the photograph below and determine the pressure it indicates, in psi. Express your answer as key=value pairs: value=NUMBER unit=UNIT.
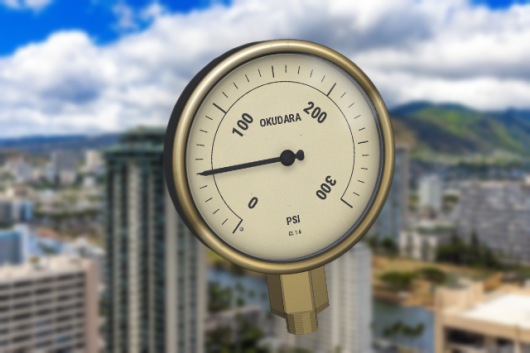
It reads value=50 unit=psi
